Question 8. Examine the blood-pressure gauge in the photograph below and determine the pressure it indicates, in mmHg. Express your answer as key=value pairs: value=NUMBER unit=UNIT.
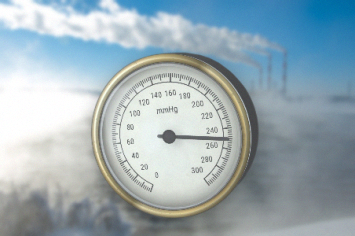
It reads value=250 unit=mmHg
